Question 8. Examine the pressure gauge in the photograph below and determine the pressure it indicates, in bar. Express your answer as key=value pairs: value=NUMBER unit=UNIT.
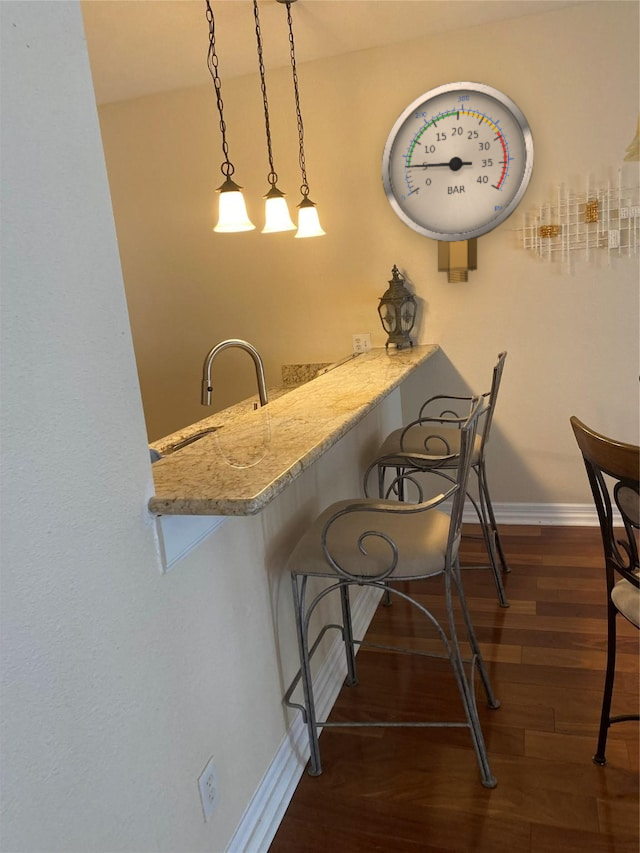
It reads value=5 unit=bar
